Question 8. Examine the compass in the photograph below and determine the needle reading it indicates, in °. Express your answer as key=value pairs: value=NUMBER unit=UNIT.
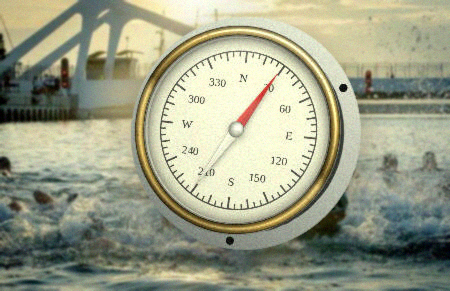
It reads value=30 unit=°
